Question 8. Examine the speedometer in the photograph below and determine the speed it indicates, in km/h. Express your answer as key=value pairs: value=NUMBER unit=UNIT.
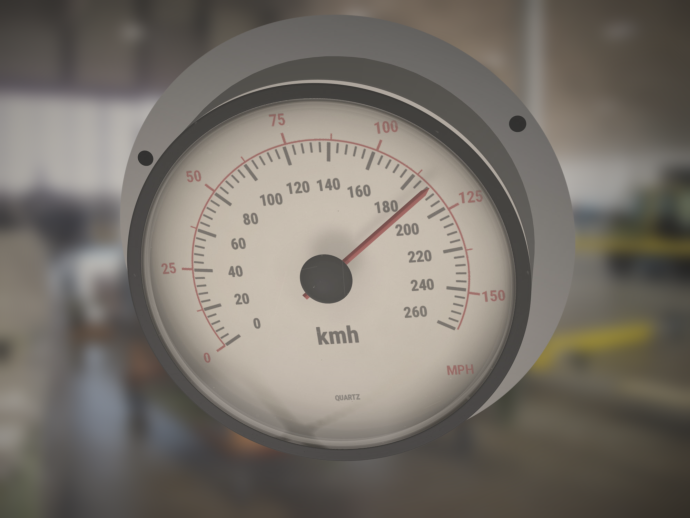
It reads value=188 unit=km/h
